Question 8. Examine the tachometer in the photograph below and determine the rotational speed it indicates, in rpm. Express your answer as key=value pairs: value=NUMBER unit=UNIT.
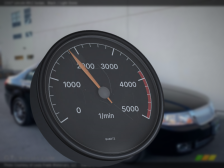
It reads value=1800 unit=rpm
